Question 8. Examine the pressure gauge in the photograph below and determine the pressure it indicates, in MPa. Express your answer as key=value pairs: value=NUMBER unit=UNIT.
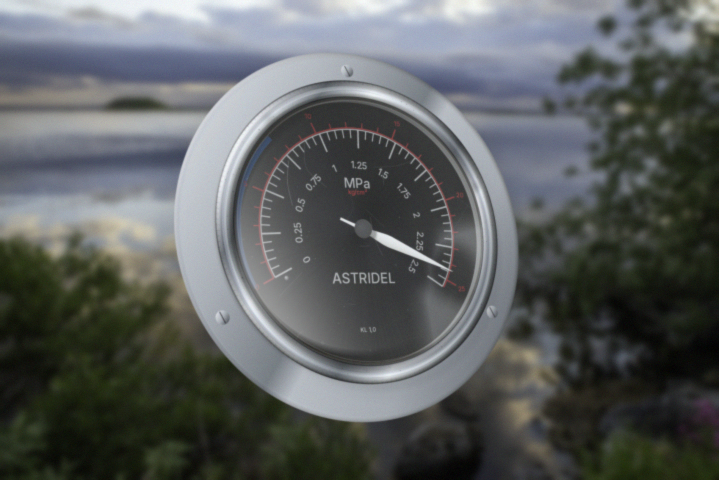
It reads value=2.4 unit=MPa
